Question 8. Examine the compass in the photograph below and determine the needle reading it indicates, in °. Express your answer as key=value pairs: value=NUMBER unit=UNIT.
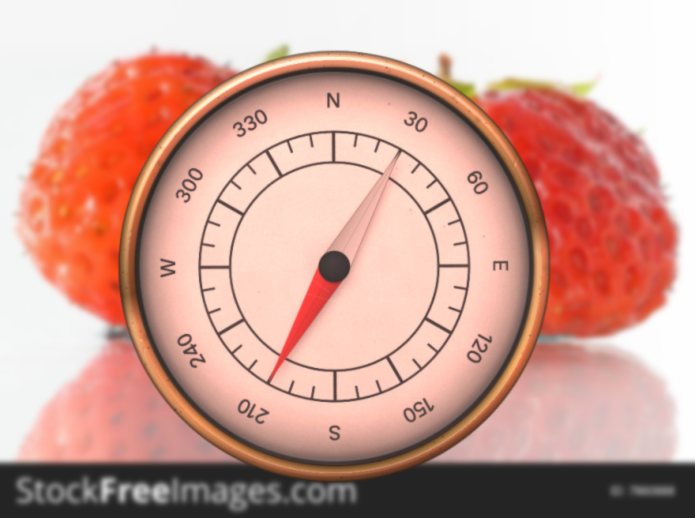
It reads value=210 unit=°
